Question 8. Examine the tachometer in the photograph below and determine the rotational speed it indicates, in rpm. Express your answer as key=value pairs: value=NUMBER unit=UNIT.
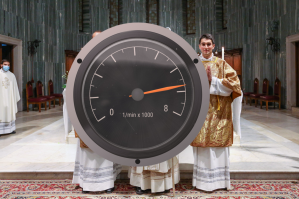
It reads value=6750 unit=rpm
